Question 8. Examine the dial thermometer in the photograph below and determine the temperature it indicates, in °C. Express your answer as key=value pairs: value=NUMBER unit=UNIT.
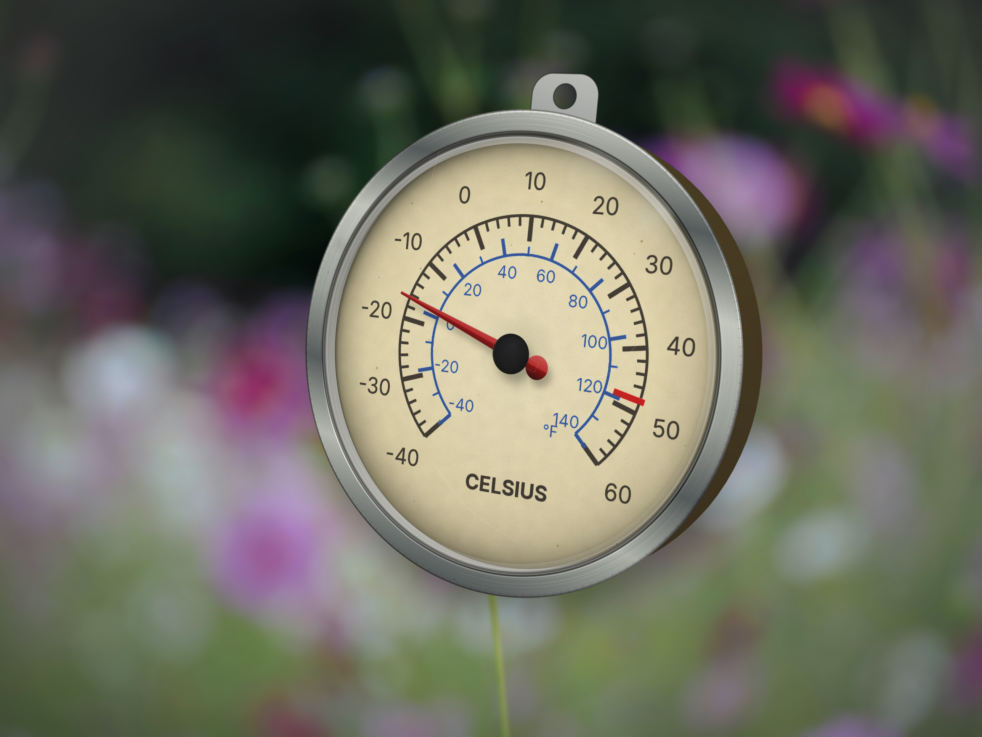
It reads value=-16 unit=°C
